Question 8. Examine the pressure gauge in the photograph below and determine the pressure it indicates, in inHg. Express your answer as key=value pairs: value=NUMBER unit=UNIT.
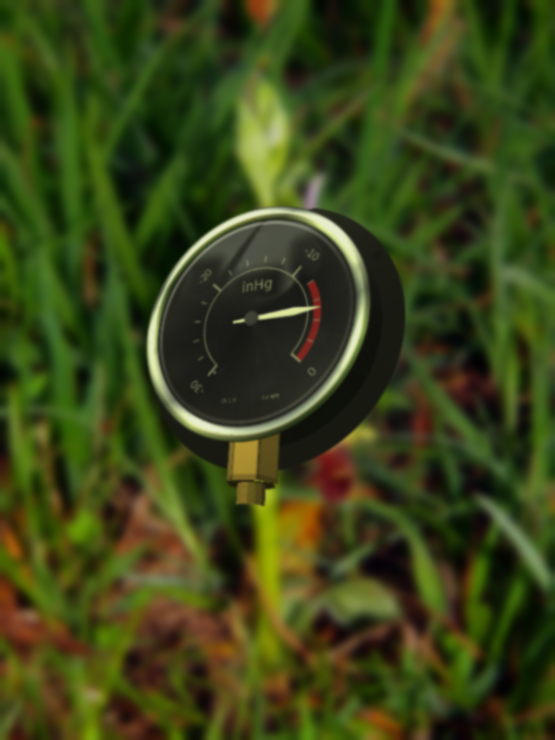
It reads value=-5 unit=inHg
